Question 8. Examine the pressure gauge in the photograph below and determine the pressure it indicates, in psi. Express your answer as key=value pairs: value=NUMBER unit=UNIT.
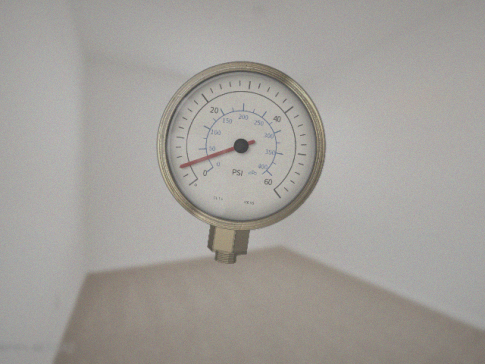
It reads value=4 unit=psi
